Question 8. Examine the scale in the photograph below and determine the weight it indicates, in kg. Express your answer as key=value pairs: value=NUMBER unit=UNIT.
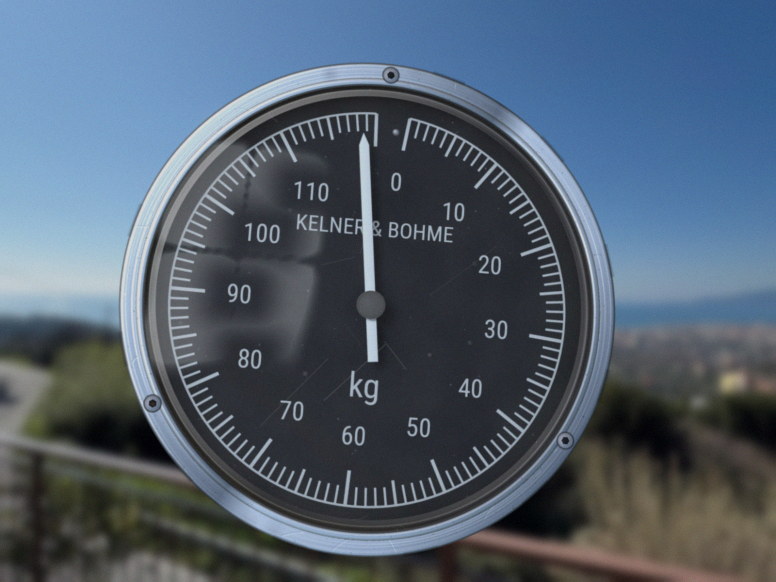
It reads value=118.5 unit=kg
